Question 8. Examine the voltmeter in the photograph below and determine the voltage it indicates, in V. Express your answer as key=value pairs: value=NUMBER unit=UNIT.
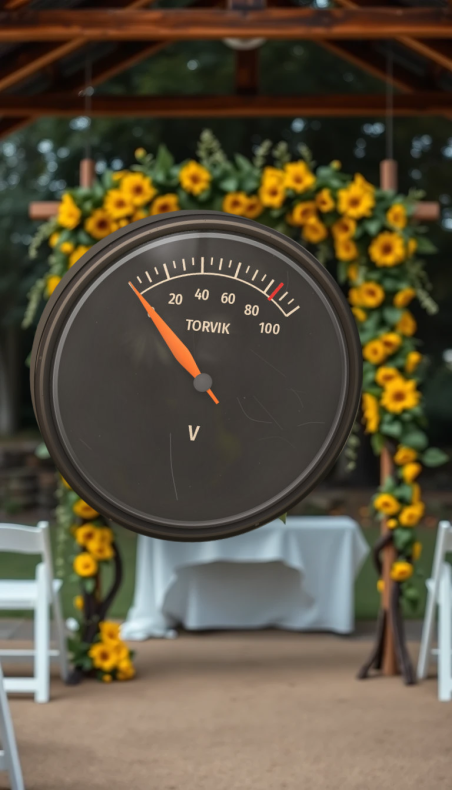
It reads value=0 unit=V
